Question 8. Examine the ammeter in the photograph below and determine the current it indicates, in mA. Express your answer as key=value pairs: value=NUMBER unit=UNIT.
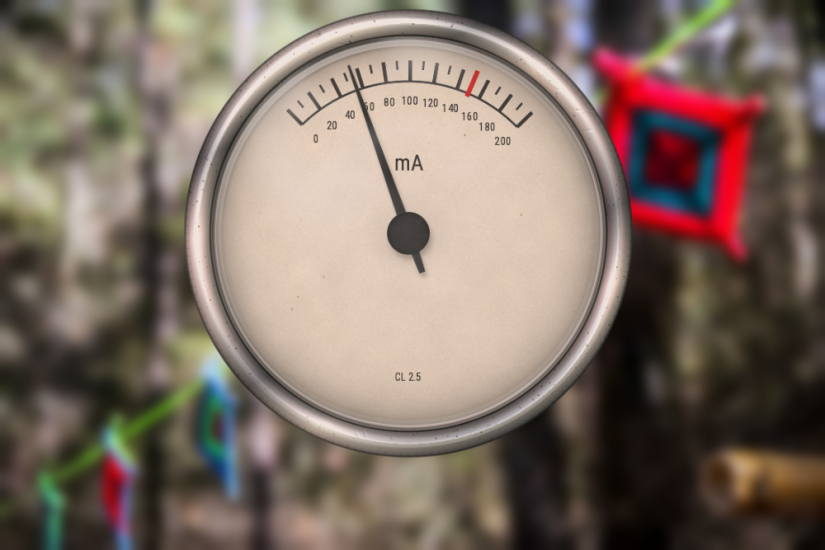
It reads value=55 unit=mA
